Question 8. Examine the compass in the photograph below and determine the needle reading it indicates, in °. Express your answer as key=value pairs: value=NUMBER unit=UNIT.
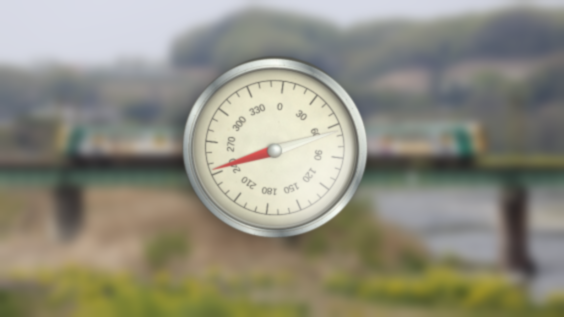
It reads value=245 unit=°
